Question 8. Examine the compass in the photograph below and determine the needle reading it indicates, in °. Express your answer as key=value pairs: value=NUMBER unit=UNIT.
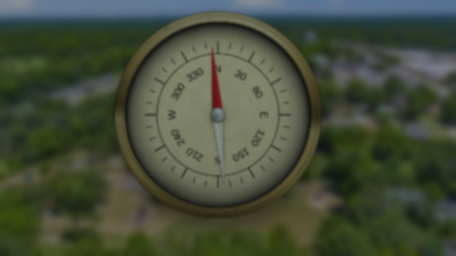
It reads value=355 unit=°
